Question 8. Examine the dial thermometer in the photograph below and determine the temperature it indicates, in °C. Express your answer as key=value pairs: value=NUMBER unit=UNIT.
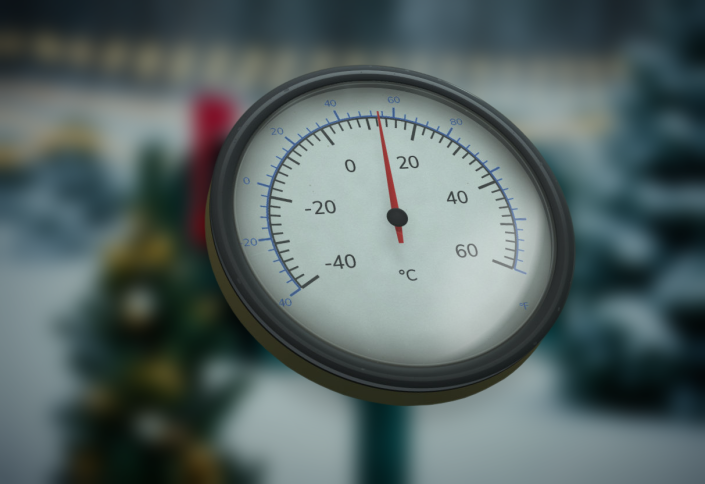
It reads value=12 unit=°C
